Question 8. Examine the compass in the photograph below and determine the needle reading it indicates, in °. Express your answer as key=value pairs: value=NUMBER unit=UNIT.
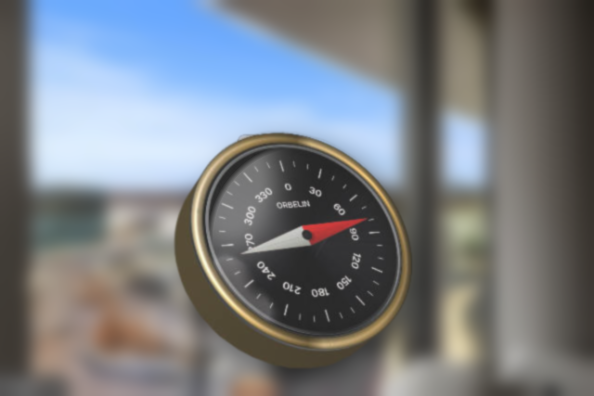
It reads value=80 unit=°
